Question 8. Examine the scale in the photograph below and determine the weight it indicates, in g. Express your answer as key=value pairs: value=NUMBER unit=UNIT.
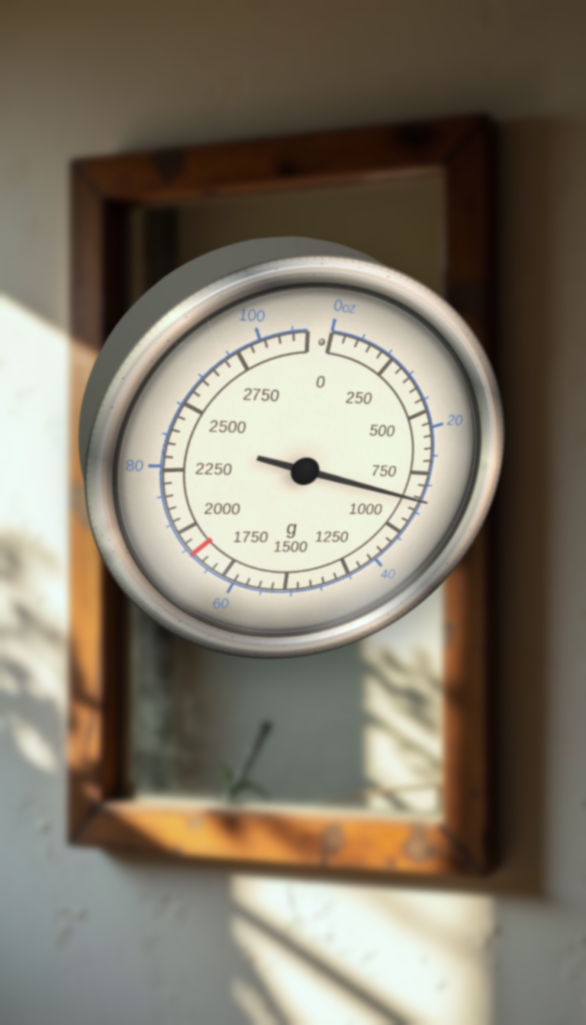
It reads value=850 unit=g
